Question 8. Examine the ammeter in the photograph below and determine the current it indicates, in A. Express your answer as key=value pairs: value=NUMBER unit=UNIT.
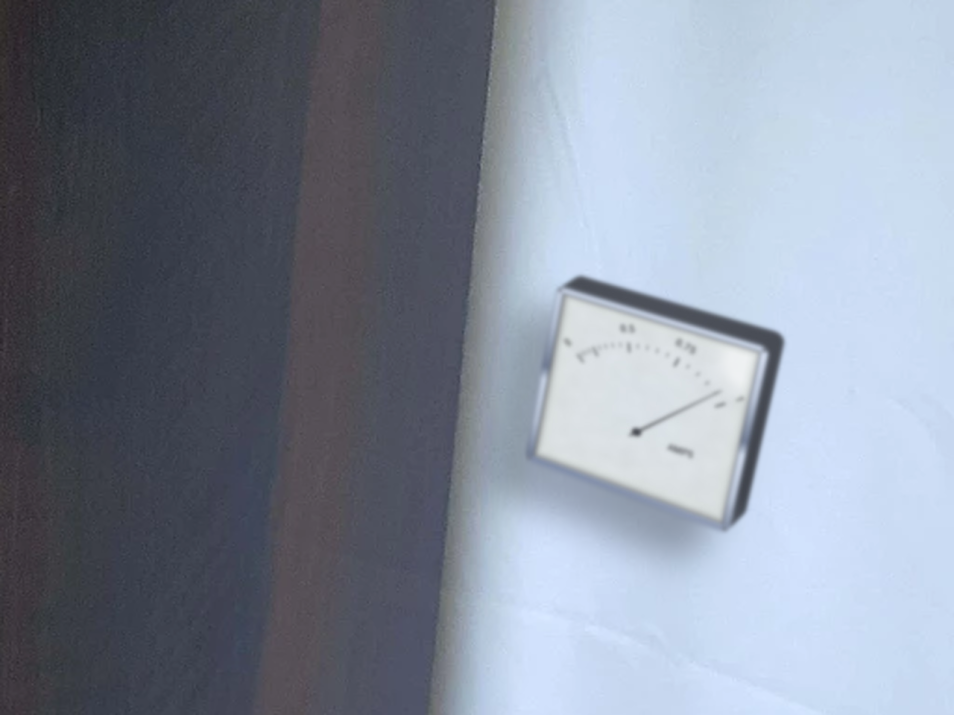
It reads value=0.95 unit=A
